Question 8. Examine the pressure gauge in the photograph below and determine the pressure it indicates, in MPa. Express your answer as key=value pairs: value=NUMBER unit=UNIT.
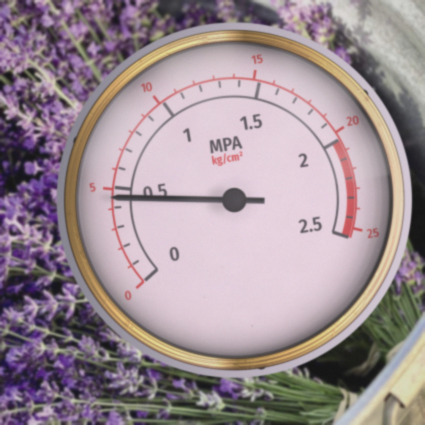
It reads value=0.45 unit=MPa
